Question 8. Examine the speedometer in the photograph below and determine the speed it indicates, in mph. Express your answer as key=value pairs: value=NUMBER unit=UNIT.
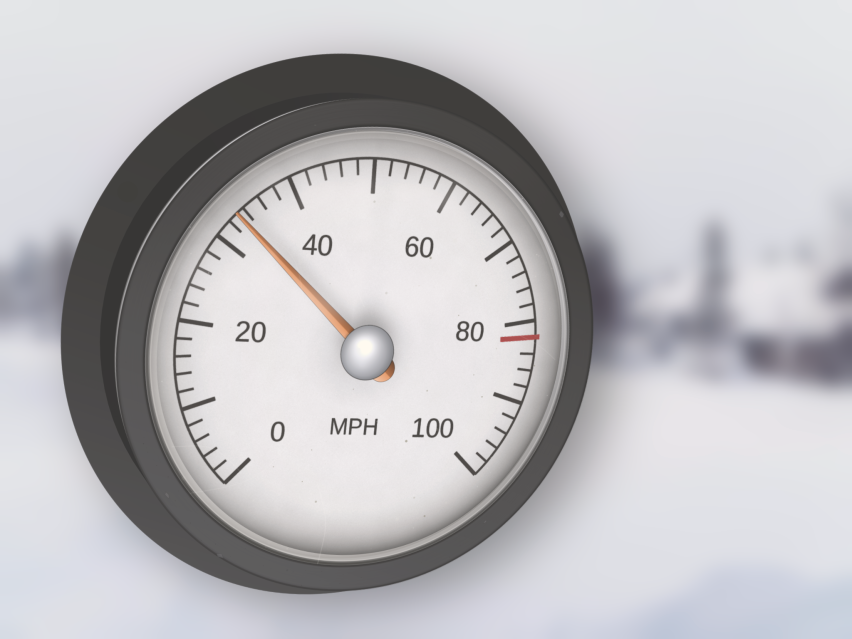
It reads value=33 unit=mph
